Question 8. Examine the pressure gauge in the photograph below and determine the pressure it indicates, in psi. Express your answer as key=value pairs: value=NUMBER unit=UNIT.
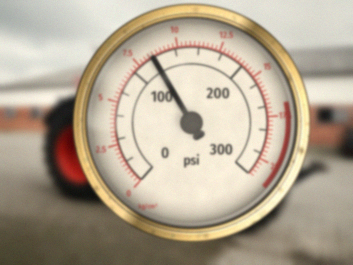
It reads value=120 unit=psi
